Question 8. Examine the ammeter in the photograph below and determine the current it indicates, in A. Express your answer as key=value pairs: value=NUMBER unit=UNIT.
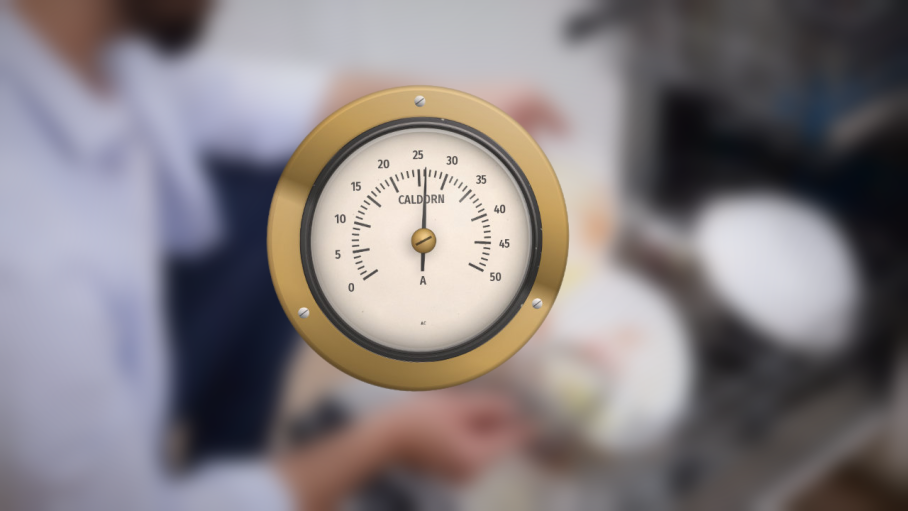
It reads value=26 unit=A
